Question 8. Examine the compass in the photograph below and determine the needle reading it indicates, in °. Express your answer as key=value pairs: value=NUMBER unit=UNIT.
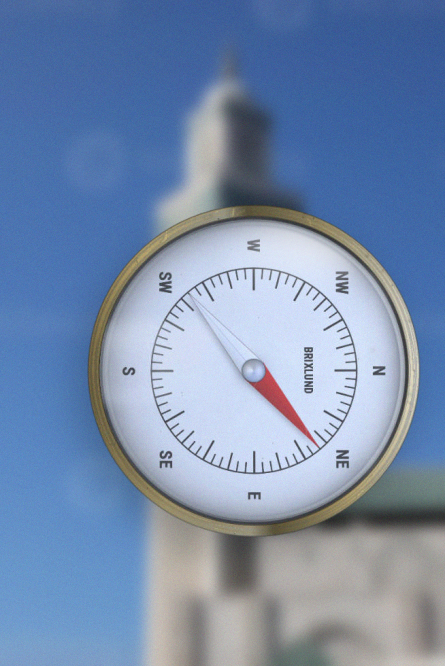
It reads value=50 unit=°
